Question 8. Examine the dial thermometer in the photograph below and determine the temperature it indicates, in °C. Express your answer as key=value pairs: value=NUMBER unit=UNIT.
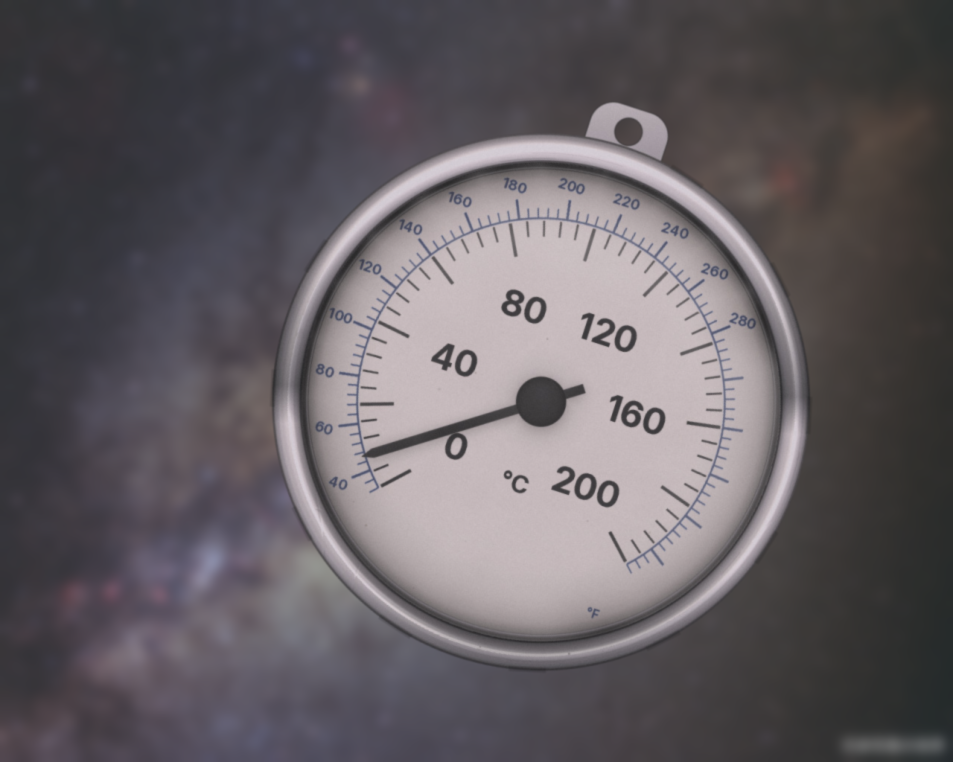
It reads value=8 unit=°C
